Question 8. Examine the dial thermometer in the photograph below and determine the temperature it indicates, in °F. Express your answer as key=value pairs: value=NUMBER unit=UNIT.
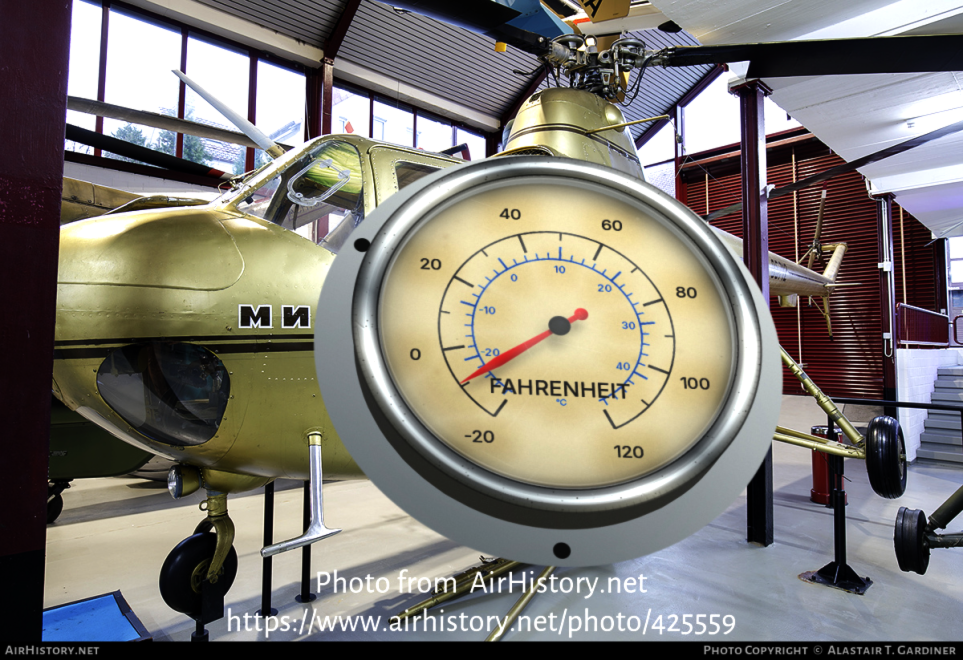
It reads value=-10 unit=°F
